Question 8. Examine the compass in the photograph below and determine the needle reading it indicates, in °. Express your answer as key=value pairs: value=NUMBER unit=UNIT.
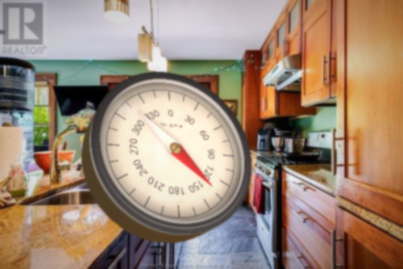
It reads value=135 unit=°
